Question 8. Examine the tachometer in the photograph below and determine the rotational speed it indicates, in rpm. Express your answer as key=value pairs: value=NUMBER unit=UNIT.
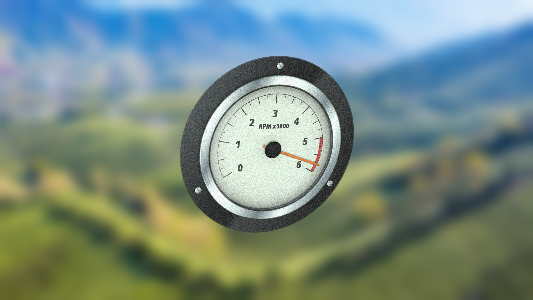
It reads value=5750 unit=rpm
